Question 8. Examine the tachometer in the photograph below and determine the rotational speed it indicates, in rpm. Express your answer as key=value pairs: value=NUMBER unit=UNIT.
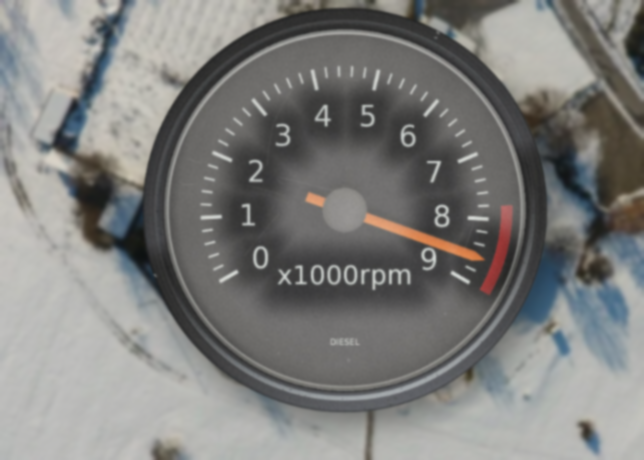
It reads value=8600 unit=rpm
